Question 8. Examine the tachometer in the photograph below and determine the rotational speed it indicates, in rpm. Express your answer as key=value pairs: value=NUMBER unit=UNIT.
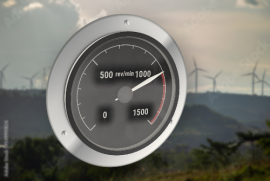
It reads value=1100 unit=rpm
